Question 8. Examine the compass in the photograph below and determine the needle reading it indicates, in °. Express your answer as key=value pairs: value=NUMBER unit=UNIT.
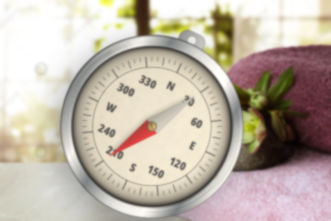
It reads value=210 unit=°
